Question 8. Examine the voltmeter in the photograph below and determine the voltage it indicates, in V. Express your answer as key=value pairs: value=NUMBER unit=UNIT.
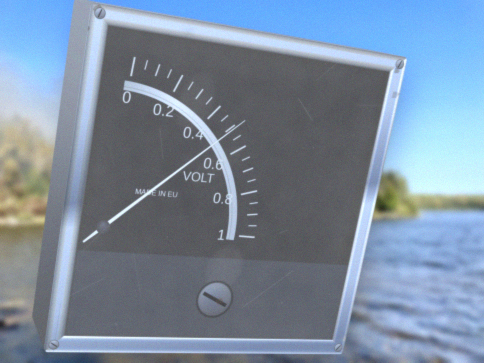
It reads value=0.5 unit=V
